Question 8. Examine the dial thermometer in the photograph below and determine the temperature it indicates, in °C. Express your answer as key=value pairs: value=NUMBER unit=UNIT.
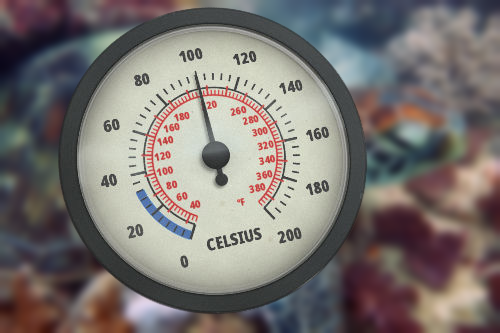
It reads value=100 unit=°C
